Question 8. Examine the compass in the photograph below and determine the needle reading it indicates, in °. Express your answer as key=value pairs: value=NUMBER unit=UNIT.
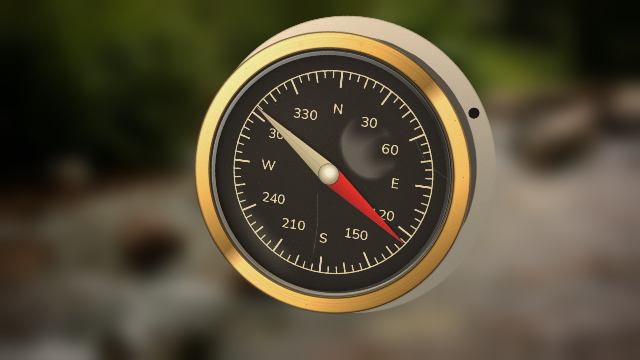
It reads value=125 unit=°
